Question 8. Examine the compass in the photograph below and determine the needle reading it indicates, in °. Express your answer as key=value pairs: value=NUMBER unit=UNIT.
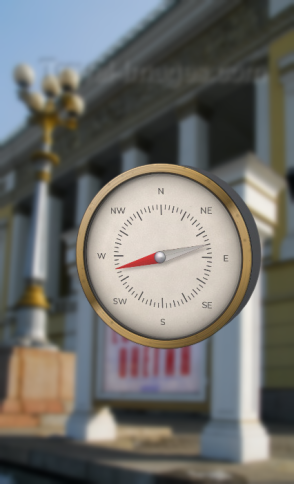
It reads value=255 unit=°
